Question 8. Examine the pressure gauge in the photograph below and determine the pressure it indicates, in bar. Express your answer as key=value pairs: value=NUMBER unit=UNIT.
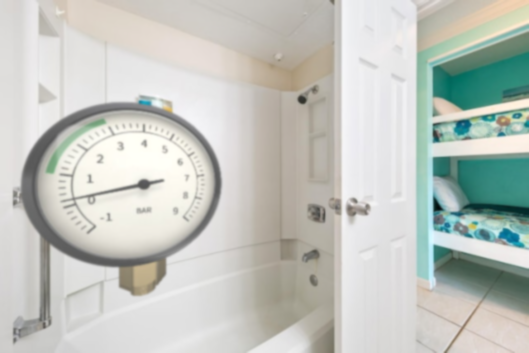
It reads value=0.2 unit=bar
